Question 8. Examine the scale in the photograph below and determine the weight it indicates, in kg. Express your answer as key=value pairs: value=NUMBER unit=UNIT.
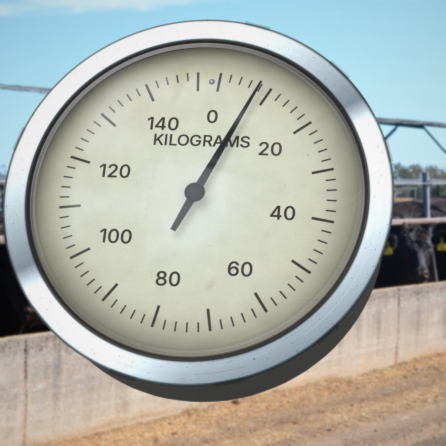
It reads value=8 unit=kg
